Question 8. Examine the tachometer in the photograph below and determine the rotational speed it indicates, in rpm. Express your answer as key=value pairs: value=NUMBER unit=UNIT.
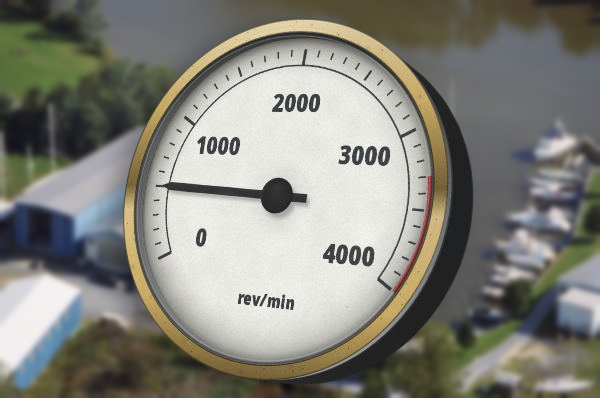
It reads value=500 unit=rpm
